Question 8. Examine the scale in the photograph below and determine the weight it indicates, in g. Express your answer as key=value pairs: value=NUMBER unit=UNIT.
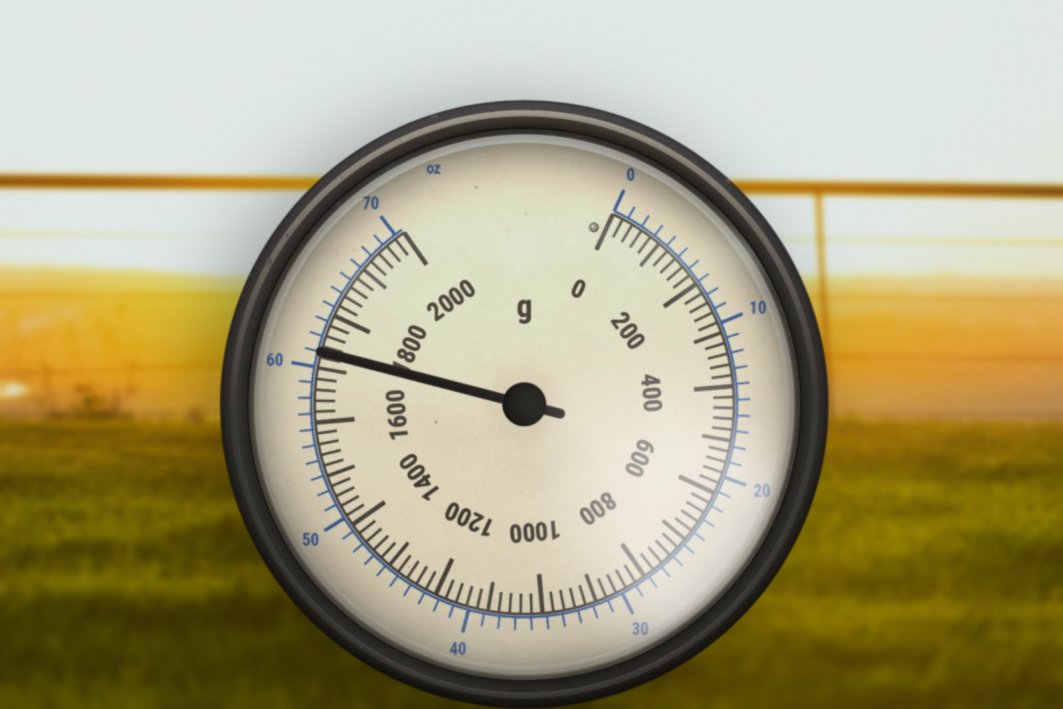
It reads value=1730 unit=g
